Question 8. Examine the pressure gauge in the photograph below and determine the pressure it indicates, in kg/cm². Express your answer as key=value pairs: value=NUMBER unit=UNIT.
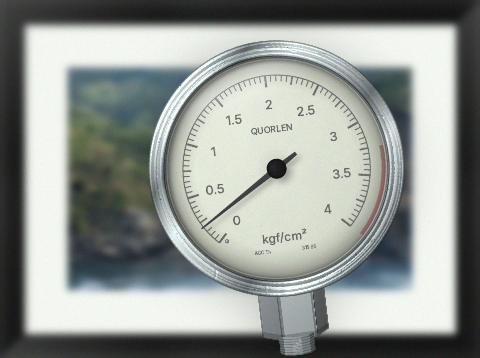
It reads value=0.2 unit=kg/cm²
